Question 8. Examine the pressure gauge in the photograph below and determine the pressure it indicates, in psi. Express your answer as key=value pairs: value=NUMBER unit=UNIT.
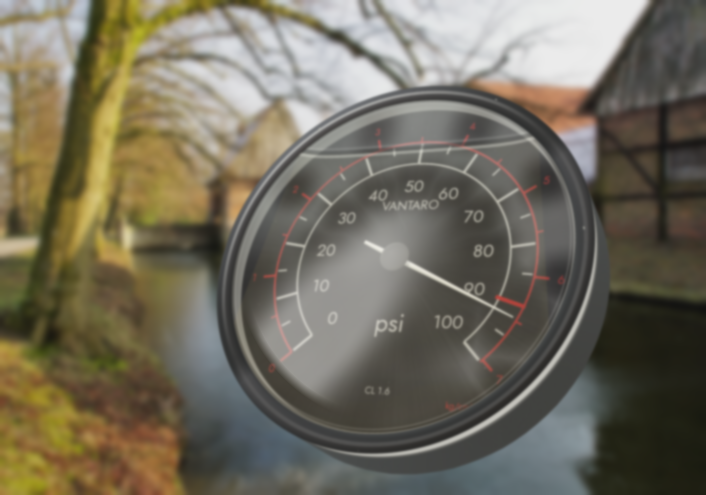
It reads value=92.5 unit=psi
